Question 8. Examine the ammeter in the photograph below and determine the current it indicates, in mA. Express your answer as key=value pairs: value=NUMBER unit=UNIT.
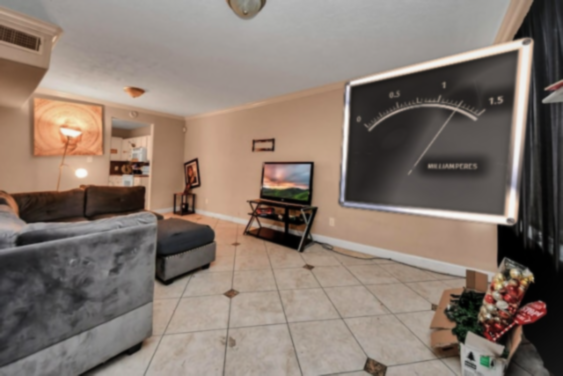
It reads value=1.25 unit=mA
